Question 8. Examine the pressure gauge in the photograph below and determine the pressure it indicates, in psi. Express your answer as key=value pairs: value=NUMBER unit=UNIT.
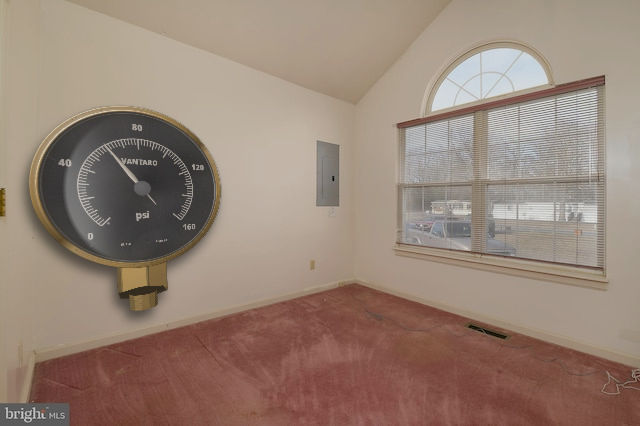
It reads value=60 unit=psi
